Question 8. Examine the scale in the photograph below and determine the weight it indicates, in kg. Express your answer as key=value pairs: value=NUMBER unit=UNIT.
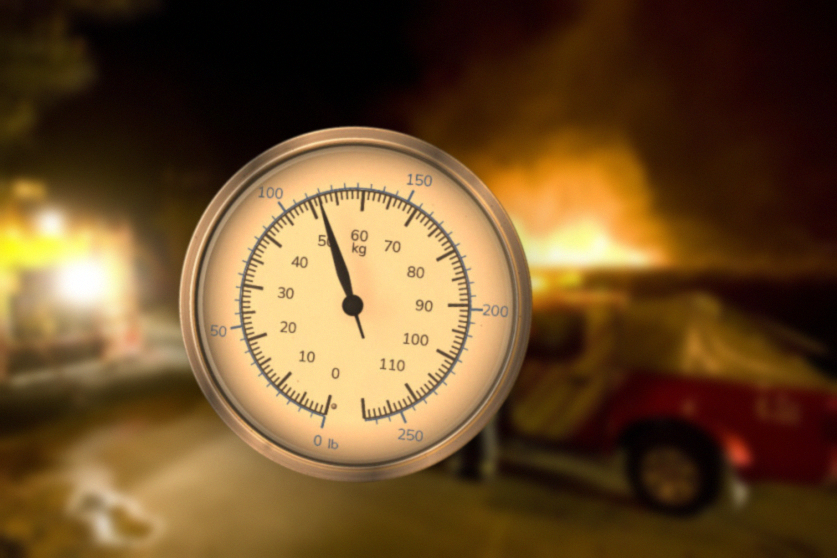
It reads value=52 unit=kg
